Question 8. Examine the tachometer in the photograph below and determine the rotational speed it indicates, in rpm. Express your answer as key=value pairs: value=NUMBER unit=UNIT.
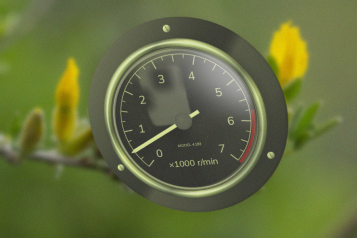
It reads value=500 unit=rpm
